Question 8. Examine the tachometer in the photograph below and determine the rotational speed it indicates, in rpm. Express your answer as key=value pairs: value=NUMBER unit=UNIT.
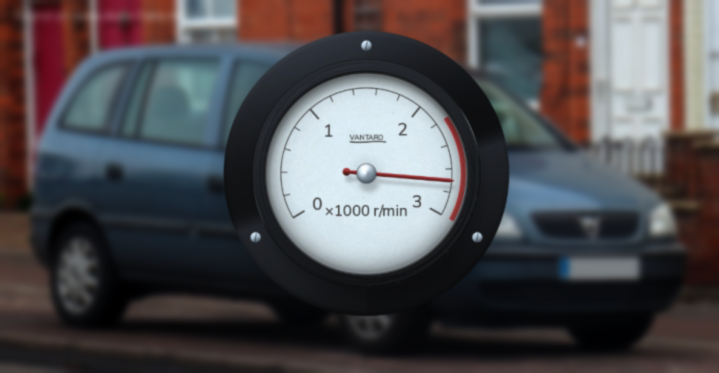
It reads value=2700 unit=rpm
